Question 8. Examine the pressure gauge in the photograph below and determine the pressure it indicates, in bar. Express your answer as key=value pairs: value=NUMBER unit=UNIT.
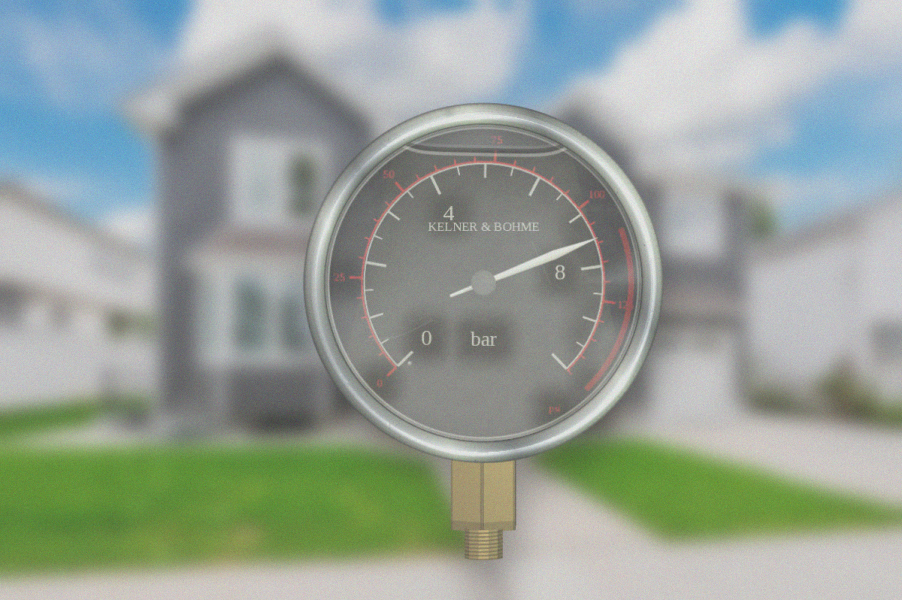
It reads value=7.5 unit=bar
